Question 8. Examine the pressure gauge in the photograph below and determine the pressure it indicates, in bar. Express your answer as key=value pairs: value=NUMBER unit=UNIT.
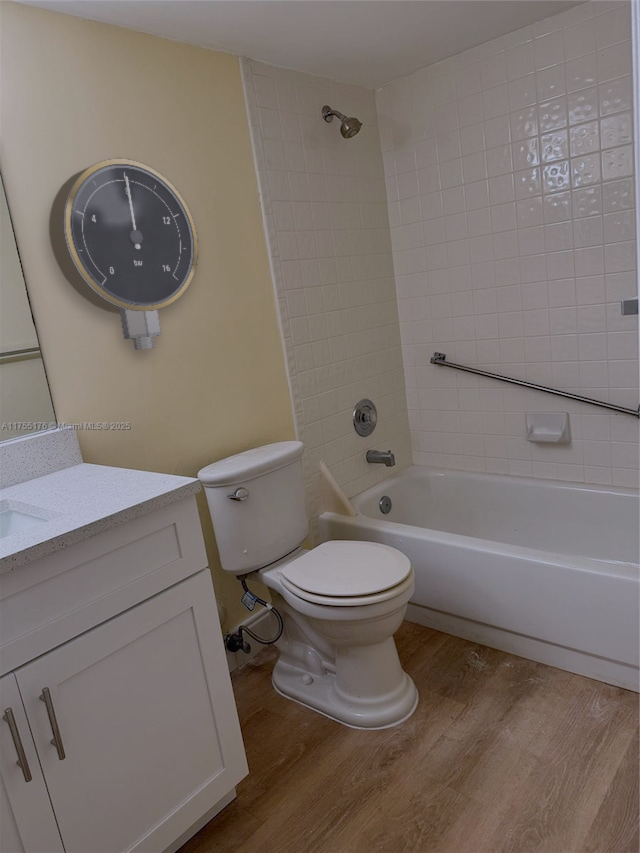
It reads value=8 unit=bar
